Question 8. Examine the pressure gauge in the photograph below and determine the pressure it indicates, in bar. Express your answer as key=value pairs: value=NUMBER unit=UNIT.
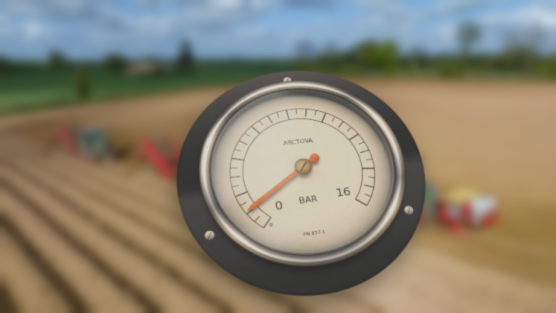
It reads value=1 unit=bar
